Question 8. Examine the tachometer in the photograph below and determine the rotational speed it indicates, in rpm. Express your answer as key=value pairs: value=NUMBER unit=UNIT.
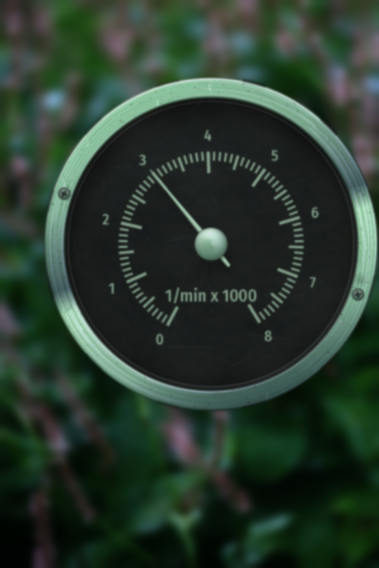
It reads value=3000 unit=rpm
